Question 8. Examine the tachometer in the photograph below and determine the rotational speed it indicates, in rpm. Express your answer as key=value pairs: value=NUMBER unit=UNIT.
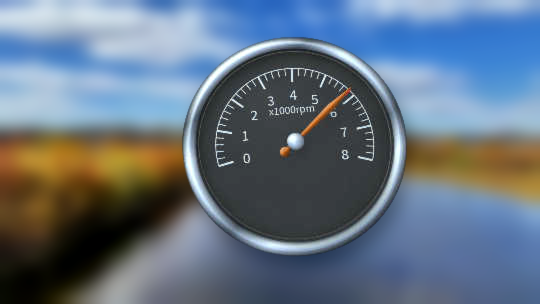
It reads value=5800 unit=rpm
